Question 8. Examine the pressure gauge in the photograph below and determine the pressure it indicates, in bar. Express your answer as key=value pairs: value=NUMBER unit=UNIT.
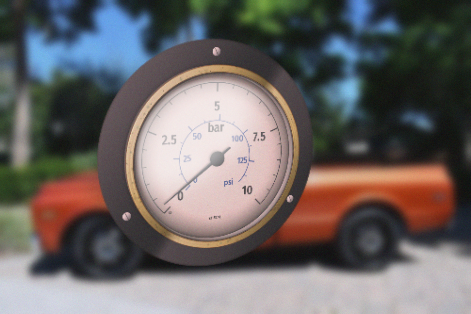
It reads value=0.25 unit=bar
